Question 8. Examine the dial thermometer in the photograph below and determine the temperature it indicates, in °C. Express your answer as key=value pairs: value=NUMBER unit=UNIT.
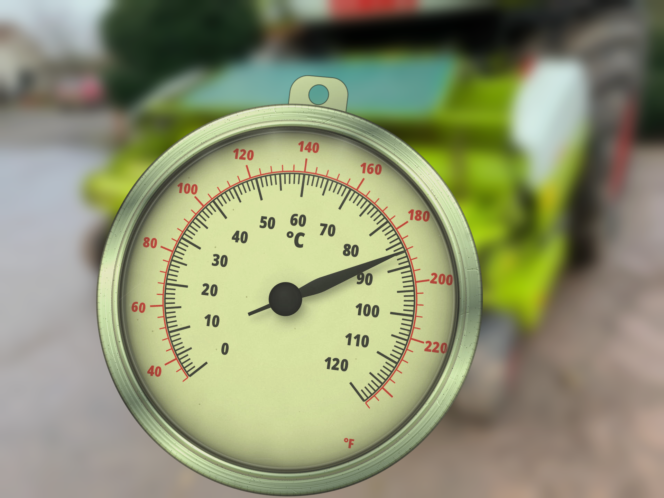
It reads value=87 unit=°C
